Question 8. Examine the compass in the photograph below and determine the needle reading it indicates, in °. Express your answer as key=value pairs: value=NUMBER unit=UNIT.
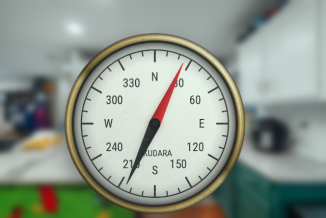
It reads value=25 unit=°
